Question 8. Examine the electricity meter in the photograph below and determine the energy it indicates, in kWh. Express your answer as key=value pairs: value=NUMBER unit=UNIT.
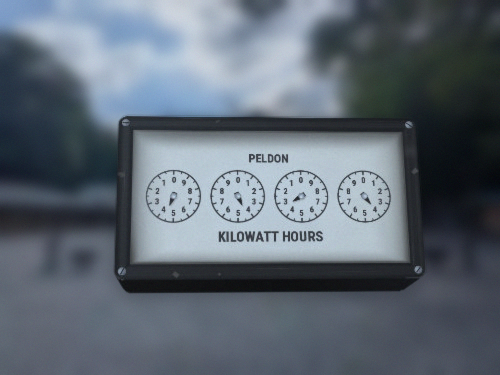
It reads value=4434 unit=kWh
